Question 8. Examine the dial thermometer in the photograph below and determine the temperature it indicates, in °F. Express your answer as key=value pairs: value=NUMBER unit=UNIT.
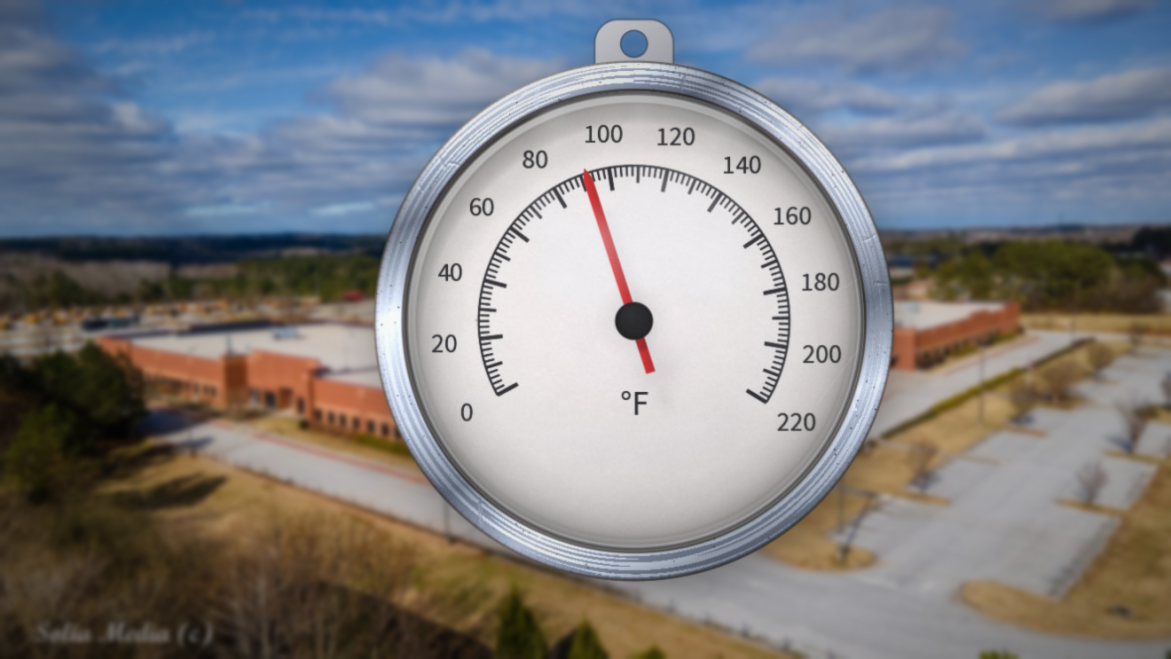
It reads value=92 unit=°F
